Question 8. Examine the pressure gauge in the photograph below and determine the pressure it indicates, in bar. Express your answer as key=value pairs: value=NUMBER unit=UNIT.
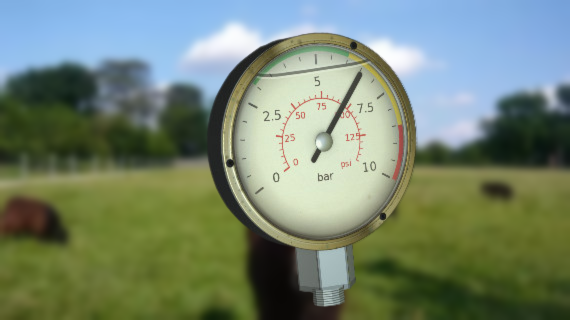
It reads value=6.5 unit=bar
